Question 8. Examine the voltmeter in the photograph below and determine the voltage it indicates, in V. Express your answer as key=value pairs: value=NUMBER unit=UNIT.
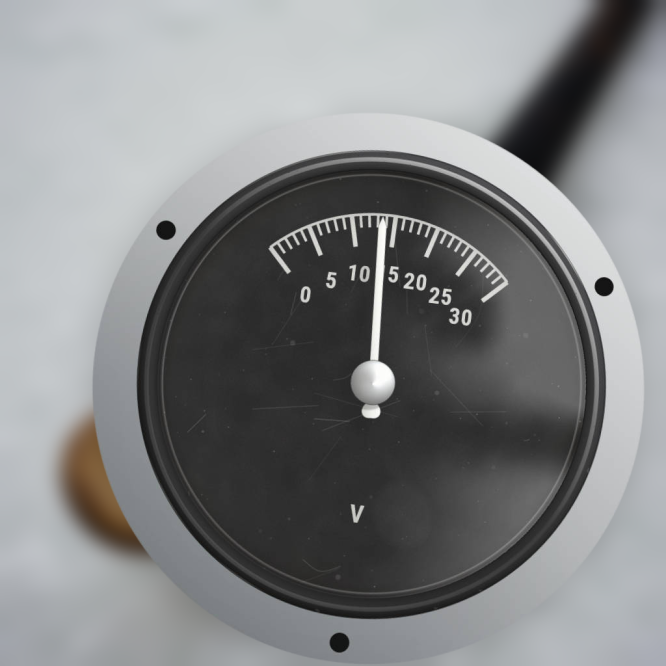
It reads value=13.5 unit=V
